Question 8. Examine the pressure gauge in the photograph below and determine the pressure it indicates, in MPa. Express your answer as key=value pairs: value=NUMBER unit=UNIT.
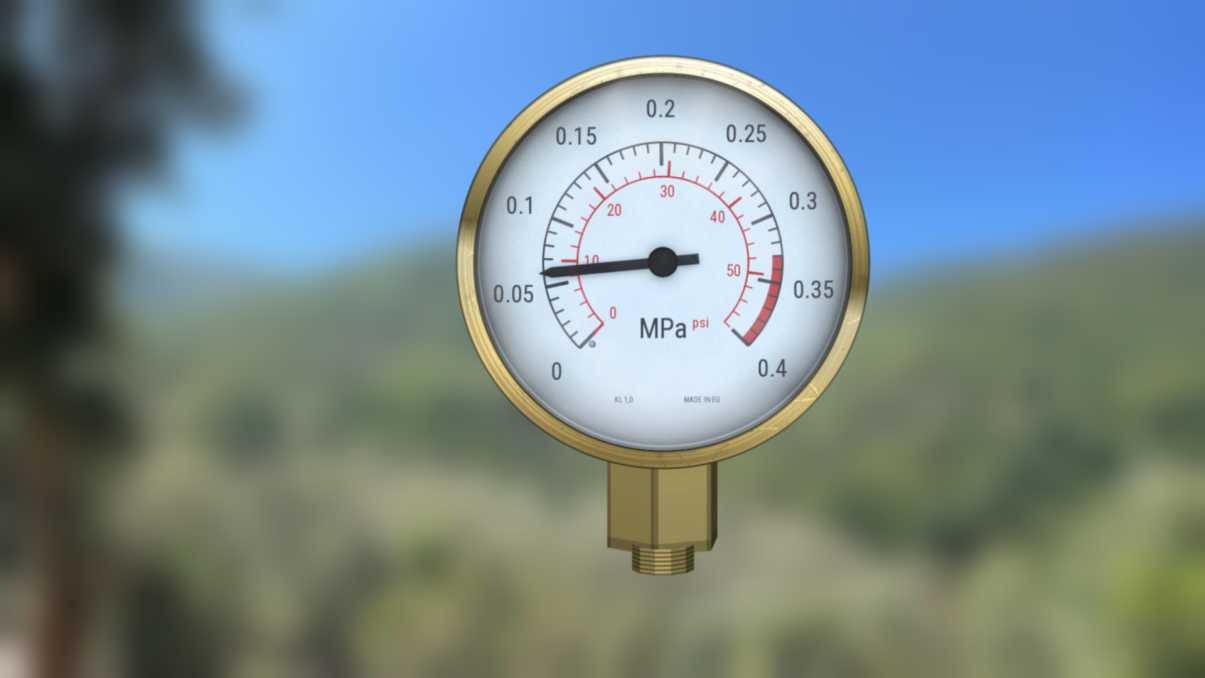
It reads value=0.06 unit=MPa
